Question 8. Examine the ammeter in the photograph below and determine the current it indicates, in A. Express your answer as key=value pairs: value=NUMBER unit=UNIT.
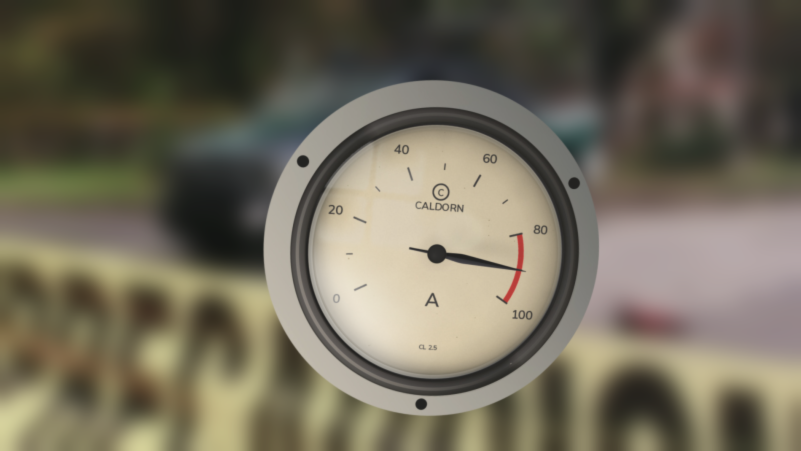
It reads value=90 unit=A
